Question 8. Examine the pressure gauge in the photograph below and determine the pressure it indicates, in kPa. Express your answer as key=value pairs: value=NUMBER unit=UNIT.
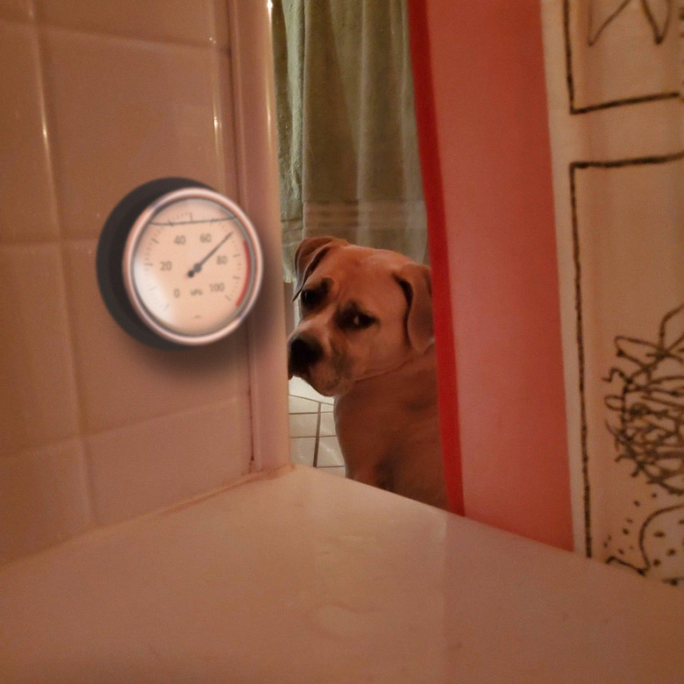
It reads value=70 unit=kPa
